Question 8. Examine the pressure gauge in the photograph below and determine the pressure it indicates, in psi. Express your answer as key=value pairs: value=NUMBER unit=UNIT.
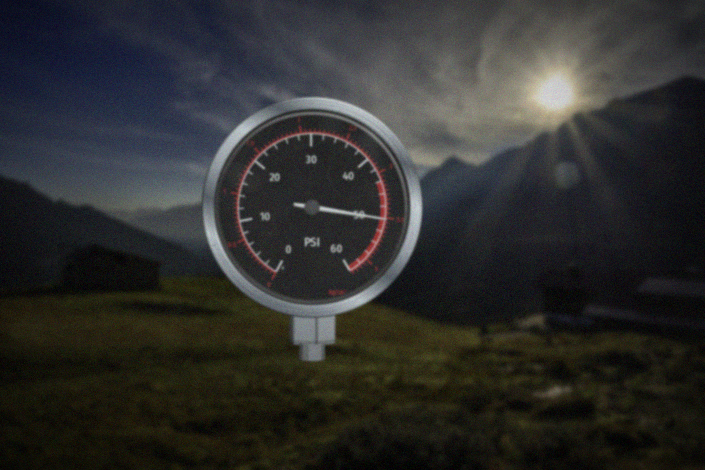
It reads value=50 unit=psi
